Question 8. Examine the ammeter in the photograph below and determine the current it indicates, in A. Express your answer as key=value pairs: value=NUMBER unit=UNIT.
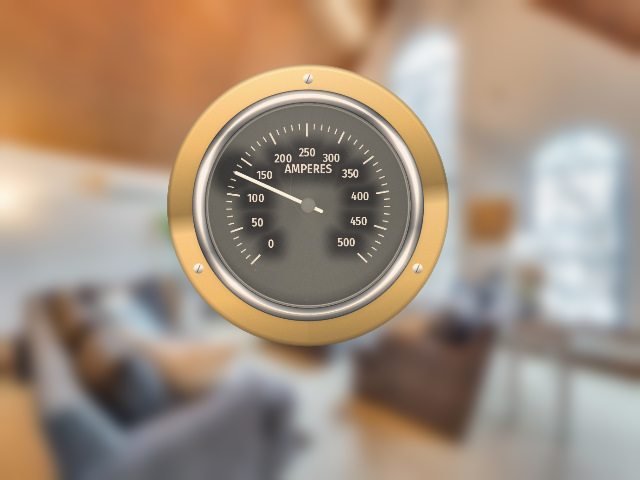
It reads value=130 unit=A
